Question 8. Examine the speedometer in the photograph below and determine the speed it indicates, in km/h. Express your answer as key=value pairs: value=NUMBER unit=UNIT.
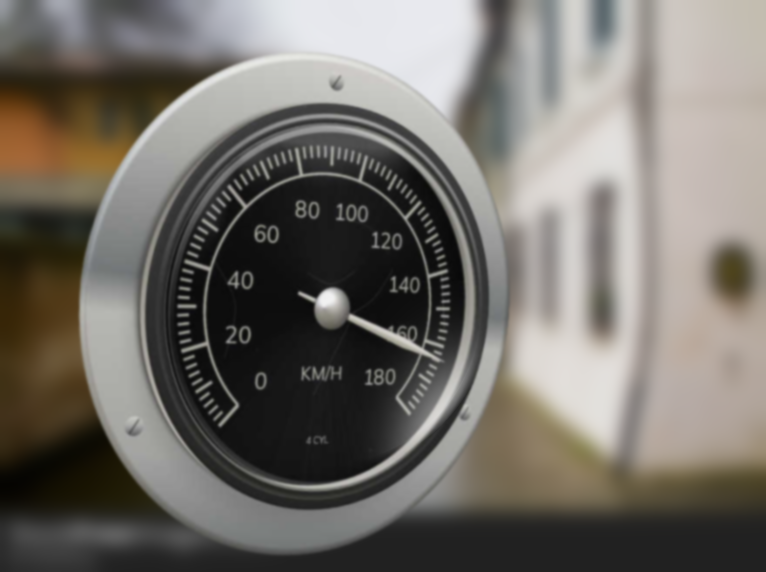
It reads value=164 unit=km/h
